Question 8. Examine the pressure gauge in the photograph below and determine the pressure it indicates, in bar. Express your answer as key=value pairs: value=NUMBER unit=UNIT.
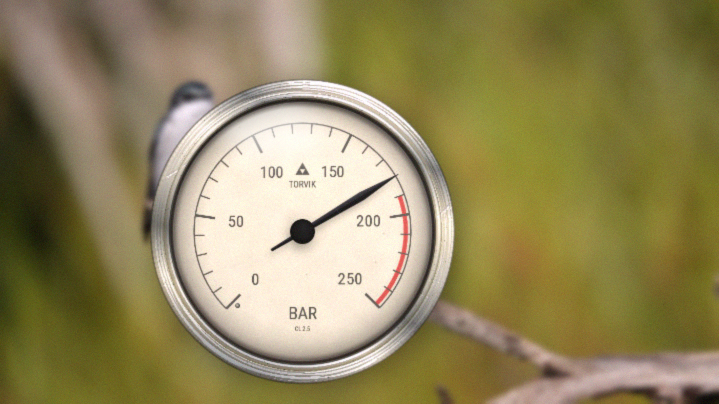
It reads value=180 unit=bar
